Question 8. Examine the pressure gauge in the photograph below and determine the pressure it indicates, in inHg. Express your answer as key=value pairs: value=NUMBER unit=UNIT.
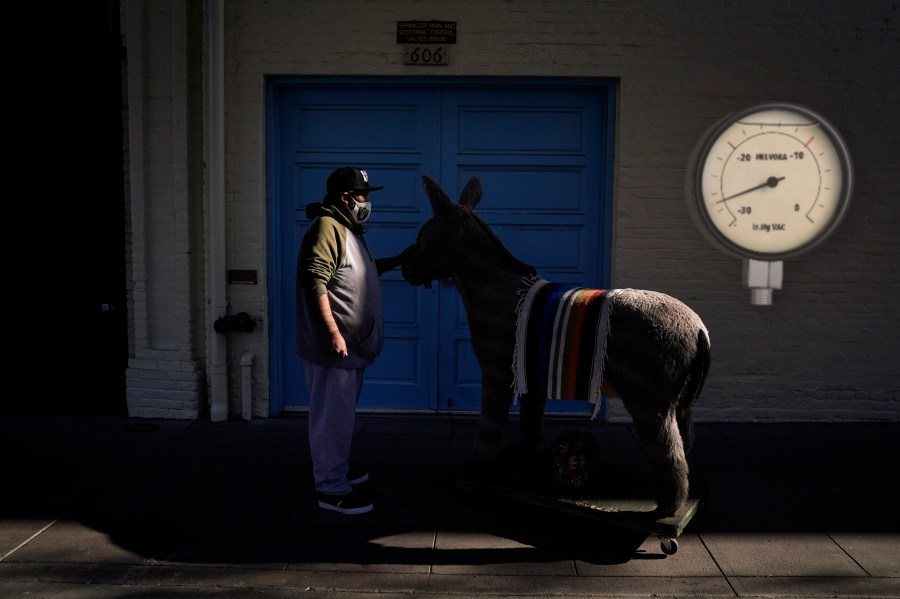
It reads value=-27 unit=inHg
